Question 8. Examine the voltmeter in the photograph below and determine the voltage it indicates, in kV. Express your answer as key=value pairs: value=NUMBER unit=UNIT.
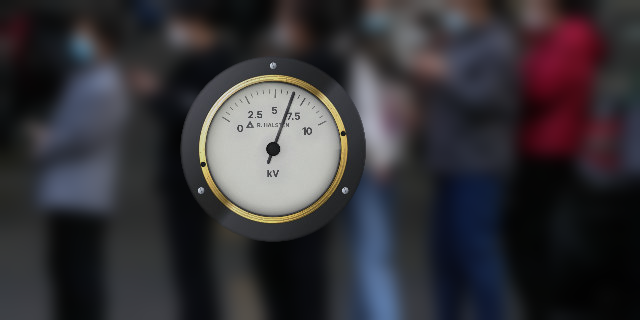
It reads value=6.5 unit=kV
